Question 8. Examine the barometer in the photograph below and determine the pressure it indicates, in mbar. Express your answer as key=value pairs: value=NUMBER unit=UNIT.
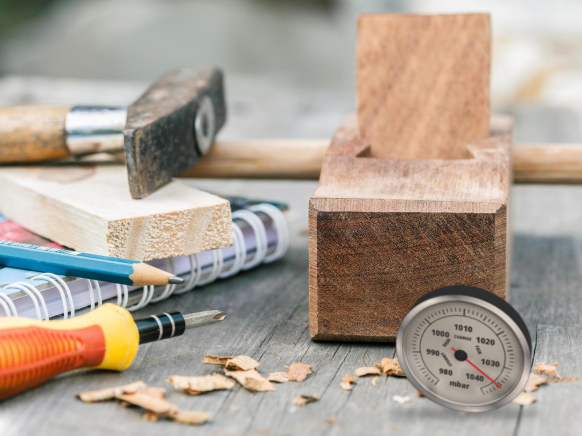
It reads value=1035 unit=mbar
